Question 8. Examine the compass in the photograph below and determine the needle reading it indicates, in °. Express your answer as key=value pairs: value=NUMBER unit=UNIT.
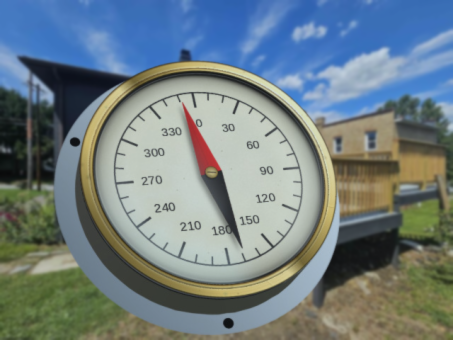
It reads value=350 unit=°
